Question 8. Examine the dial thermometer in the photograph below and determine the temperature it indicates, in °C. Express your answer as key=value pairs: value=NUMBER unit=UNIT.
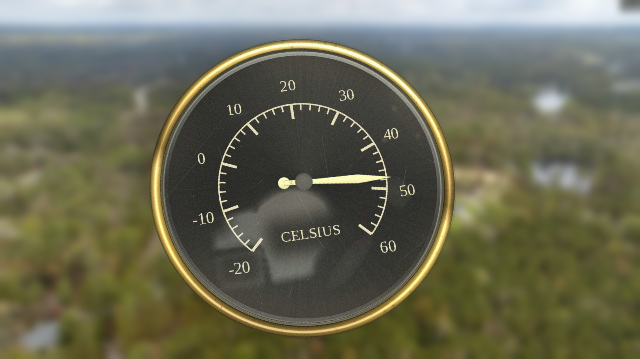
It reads value=48 unit=°C
